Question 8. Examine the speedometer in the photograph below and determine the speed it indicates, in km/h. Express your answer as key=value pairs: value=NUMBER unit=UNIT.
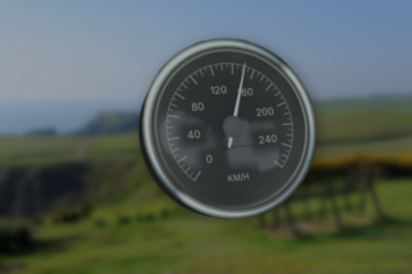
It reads value=150 unit=km/h
